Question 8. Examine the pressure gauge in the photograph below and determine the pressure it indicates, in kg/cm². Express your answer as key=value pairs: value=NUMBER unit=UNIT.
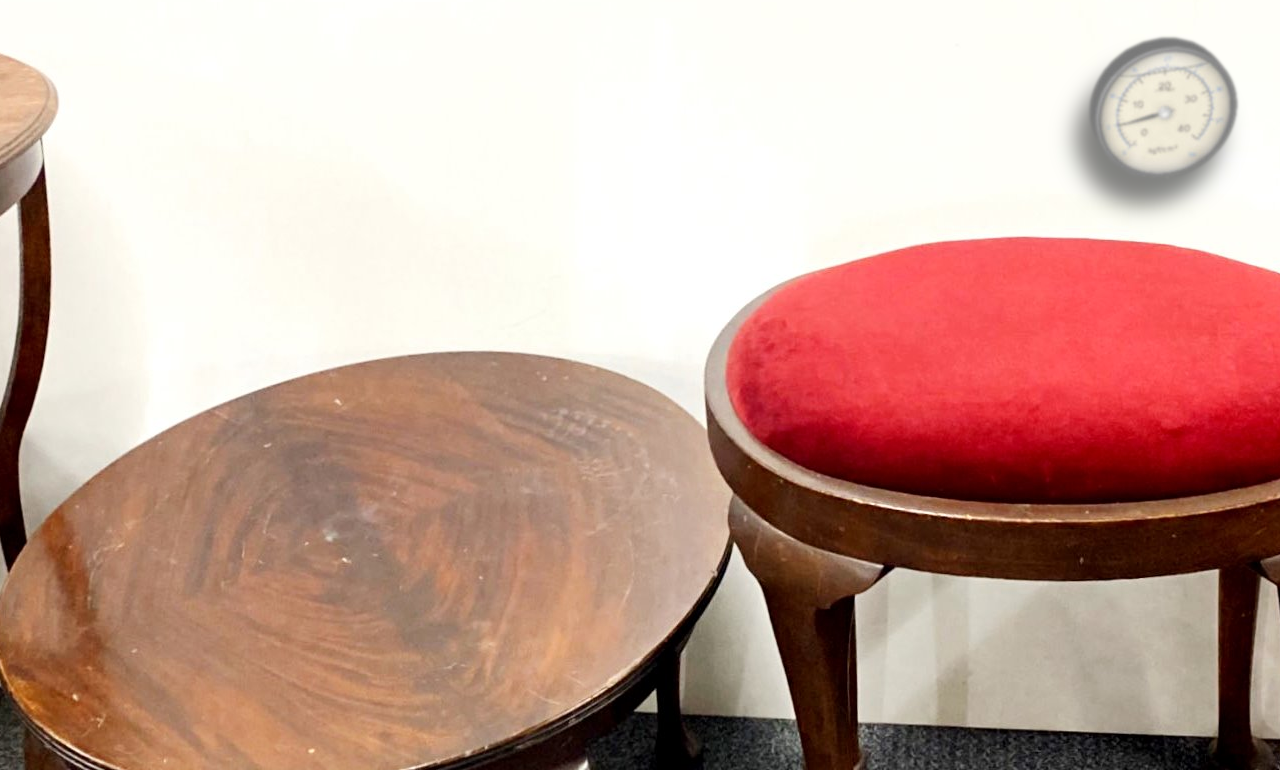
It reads value=5 unit=kg/cm²
